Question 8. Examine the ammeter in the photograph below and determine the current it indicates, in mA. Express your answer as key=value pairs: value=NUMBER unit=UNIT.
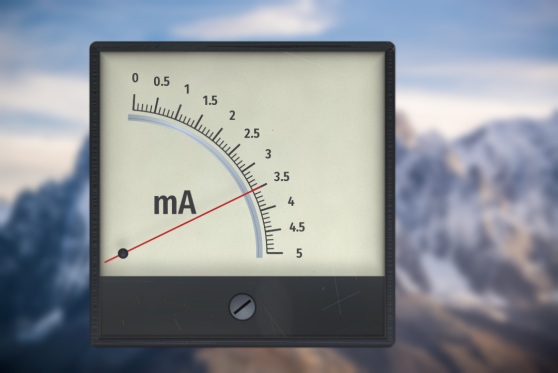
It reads value=3.5 unit=mA
